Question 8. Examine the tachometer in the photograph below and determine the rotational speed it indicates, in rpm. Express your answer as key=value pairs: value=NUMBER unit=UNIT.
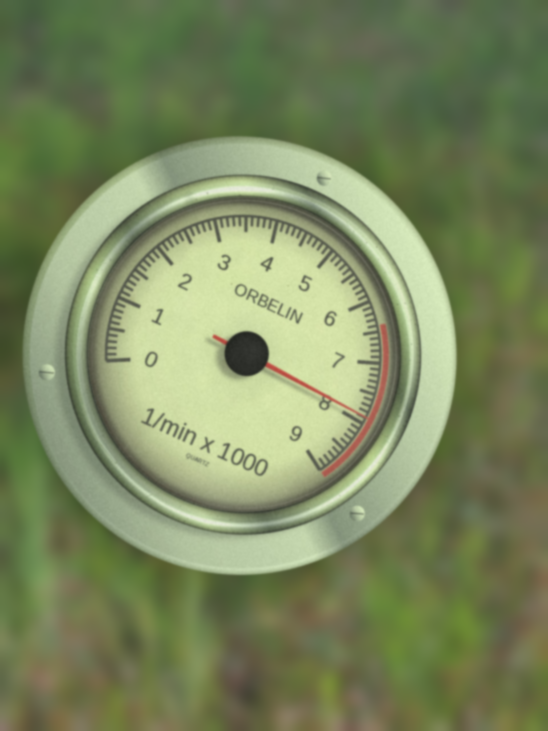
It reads value=7900 unit=rpm
